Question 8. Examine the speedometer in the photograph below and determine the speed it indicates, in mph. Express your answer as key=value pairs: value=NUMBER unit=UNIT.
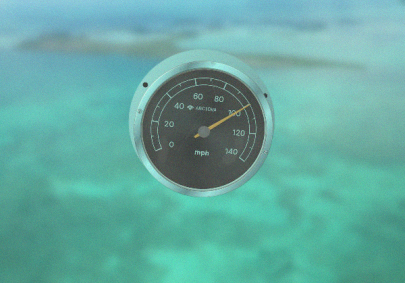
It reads value=100 unit=mph
